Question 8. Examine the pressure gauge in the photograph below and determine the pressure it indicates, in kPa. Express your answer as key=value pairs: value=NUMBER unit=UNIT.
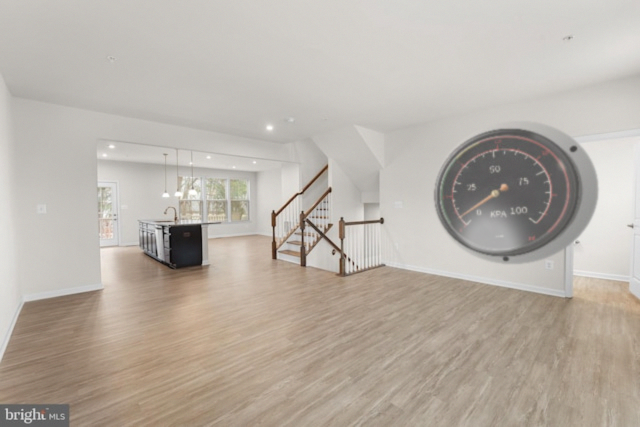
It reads value=5 unit=kPa
